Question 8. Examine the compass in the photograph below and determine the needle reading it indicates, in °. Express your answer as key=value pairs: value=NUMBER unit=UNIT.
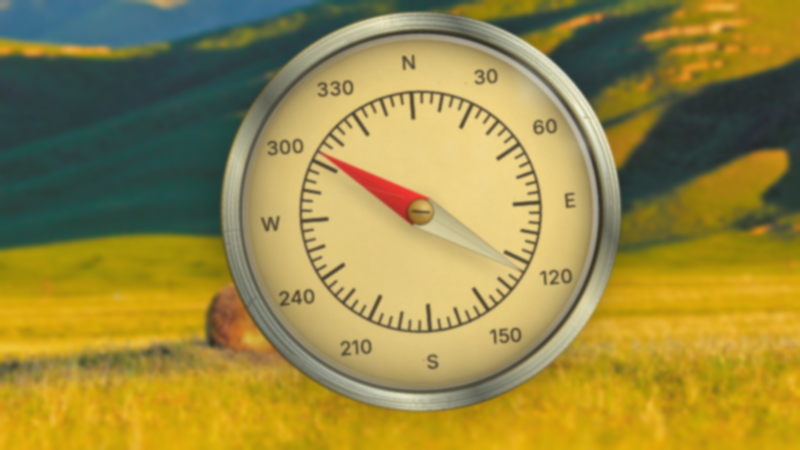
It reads value=305 unit=°
